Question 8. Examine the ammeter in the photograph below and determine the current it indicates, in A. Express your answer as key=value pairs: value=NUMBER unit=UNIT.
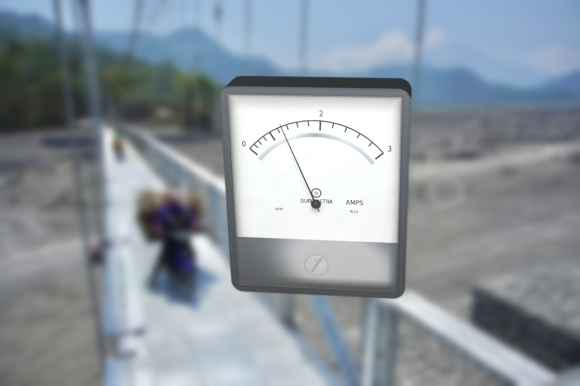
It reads value=1.3 unit=A
